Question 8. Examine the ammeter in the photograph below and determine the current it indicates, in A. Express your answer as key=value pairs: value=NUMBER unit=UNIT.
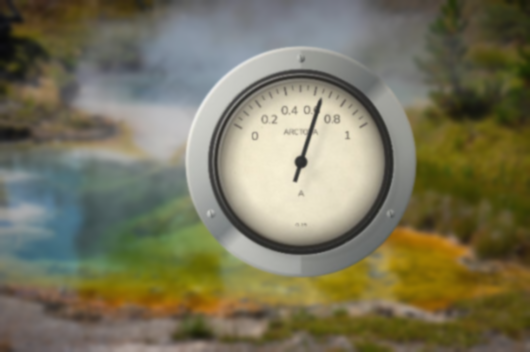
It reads value=0.65 unit=A
